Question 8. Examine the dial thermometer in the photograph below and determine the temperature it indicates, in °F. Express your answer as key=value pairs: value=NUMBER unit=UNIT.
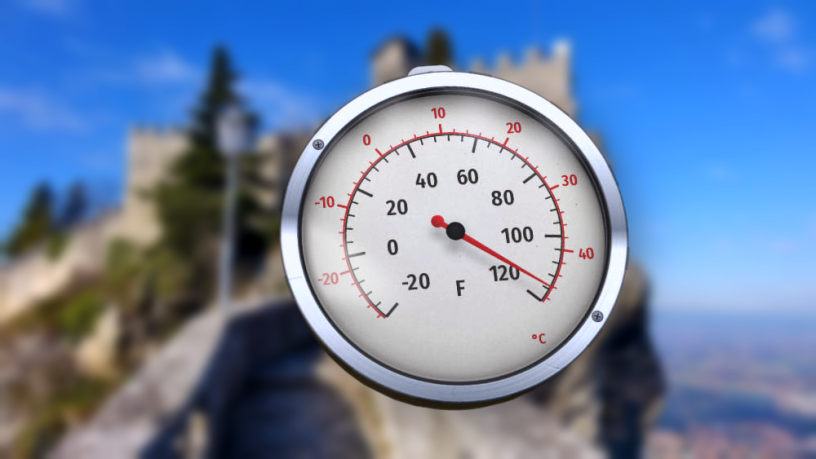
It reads value=116 unit=°F
